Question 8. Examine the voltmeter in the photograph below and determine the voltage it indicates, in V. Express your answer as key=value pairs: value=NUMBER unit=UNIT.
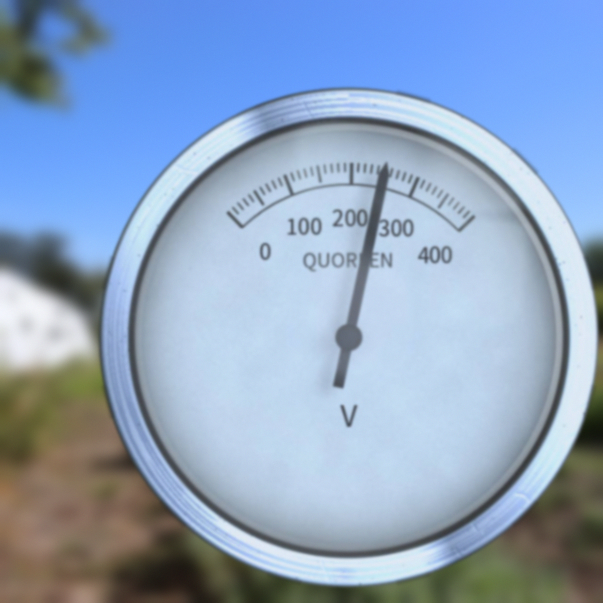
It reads value=250 unit=V
